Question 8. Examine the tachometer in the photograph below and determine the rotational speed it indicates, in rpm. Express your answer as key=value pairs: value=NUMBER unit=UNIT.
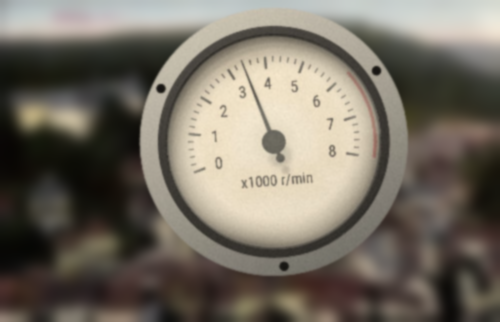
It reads value=3400 unit=rpm
